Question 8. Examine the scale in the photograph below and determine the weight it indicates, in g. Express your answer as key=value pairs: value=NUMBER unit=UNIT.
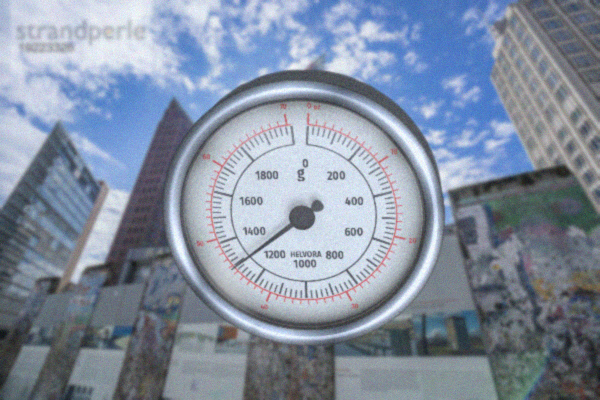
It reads value=1300 unit=g
